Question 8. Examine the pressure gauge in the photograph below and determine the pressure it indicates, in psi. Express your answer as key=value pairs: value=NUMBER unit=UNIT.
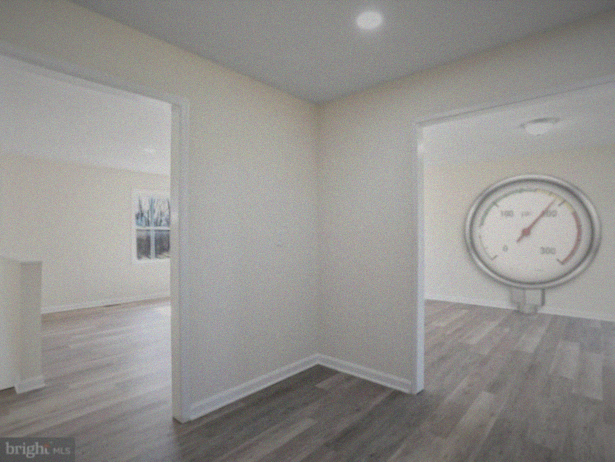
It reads value=190 unit=psi
